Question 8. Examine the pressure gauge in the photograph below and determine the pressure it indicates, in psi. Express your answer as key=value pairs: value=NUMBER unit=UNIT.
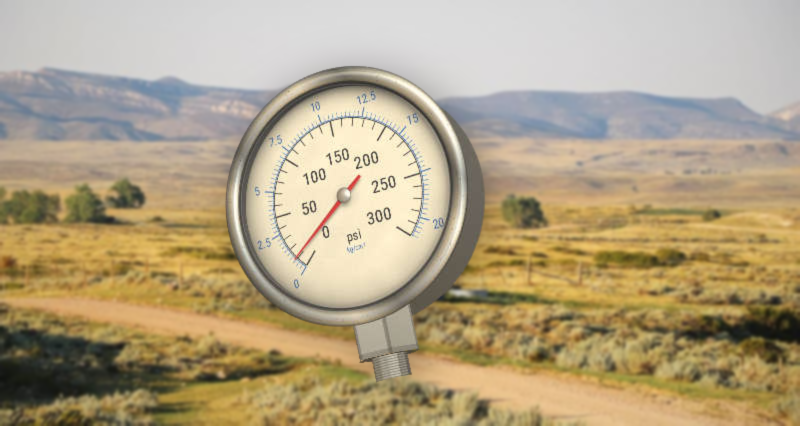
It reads value=10 unit=psi
